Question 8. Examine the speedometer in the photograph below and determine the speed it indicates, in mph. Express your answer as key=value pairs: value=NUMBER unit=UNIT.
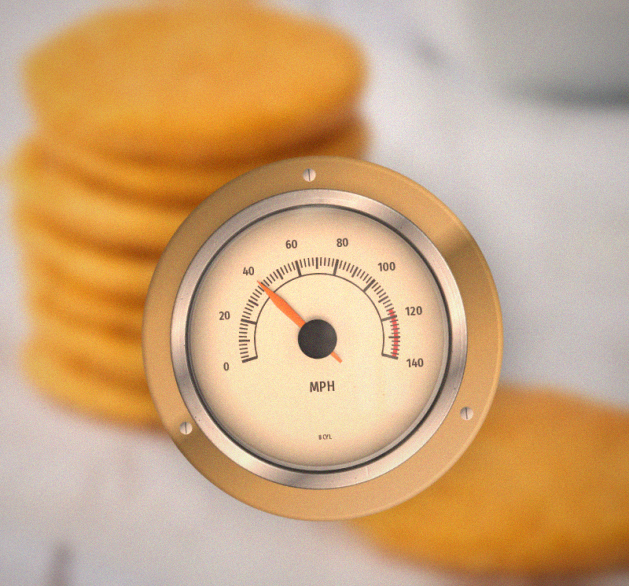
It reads value=40 unit=mph
